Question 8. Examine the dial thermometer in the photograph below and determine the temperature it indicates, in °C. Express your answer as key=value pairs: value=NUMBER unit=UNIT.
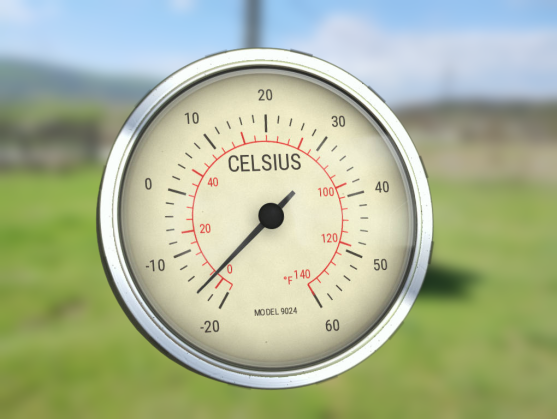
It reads value=-16 unit=°C
